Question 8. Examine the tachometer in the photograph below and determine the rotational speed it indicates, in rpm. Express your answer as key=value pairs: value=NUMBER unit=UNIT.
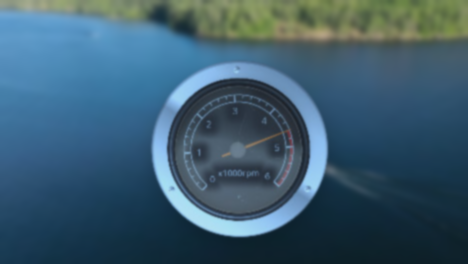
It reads value=4600 unit=rpm
